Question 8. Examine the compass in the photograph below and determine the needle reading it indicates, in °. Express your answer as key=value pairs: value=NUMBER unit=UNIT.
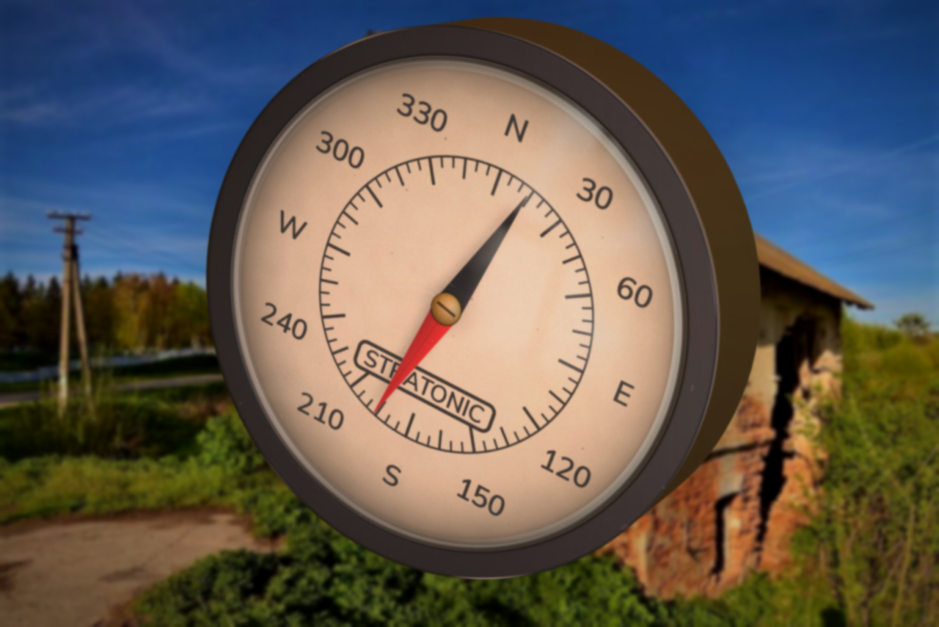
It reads value=195 unit=°
